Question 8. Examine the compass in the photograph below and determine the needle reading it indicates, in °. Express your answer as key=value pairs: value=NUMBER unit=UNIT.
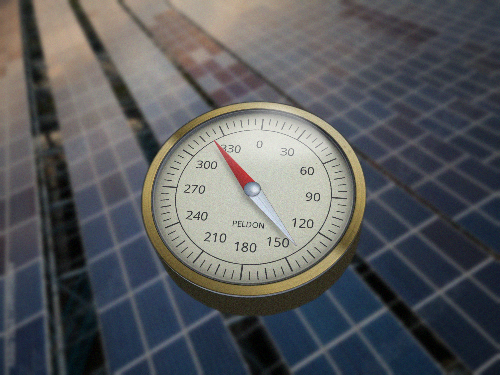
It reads value=320 unit=°
